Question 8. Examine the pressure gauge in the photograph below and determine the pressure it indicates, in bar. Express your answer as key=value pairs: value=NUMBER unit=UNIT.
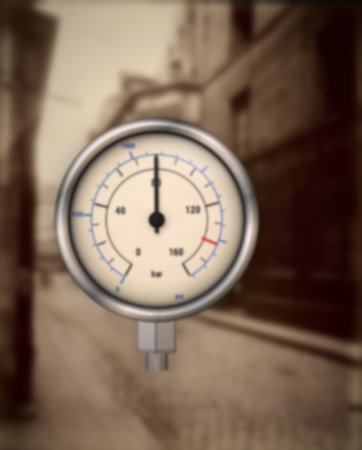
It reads value=80 unit=bar
